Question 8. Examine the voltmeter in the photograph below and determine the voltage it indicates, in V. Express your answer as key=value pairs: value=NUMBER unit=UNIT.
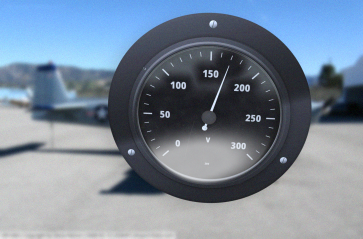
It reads value=170 unit=V
